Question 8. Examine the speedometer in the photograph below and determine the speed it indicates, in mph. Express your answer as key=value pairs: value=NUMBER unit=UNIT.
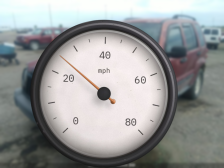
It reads value=25 unit=mph
